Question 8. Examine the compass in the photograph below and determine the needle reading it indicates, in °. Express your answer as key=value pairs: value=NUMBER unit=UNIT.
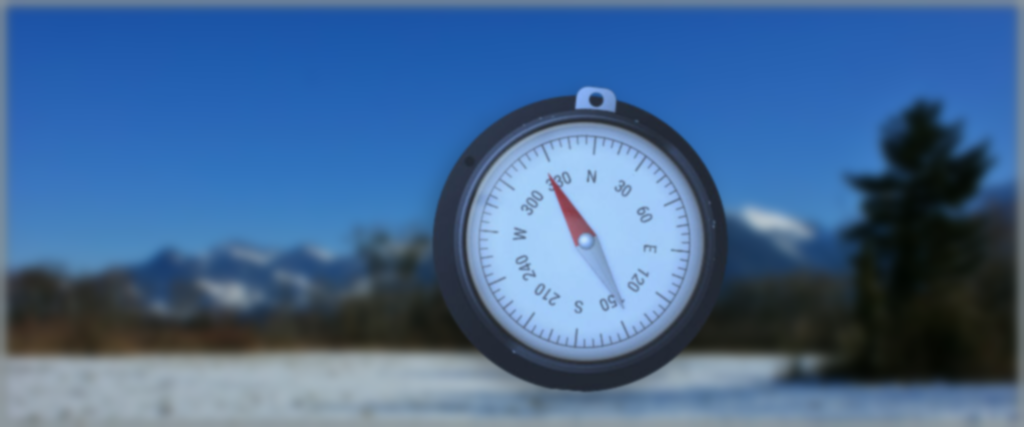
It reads value=325 unit=°
